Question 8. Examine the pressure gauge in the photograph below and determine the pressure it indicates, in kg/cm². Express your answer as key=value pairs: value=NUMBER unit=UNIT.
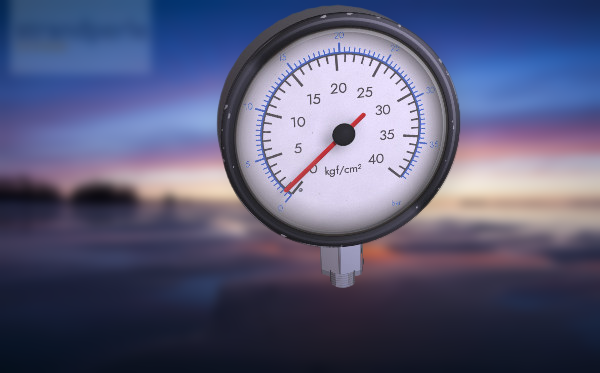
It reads value=1 unit=kg/cm²
